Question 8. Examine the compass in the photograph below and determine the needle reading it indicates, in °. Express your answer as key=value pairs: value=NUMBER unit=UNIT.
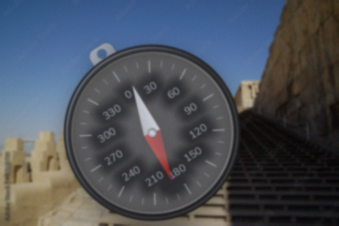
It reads value=190 unit=°
